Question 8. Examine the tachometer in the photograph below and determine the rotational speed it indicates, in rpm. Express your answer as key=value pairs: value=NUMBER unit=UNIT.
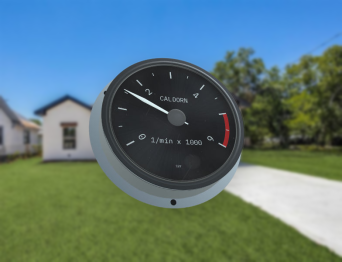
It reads value=1500 unit=rpm
